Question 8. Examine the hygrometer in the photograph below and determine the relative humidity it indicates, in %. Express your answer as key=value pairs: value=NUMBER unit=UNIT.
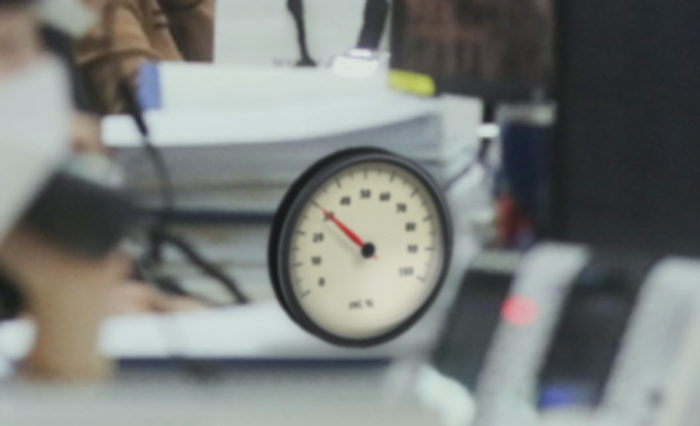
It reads value=30 unit=%
